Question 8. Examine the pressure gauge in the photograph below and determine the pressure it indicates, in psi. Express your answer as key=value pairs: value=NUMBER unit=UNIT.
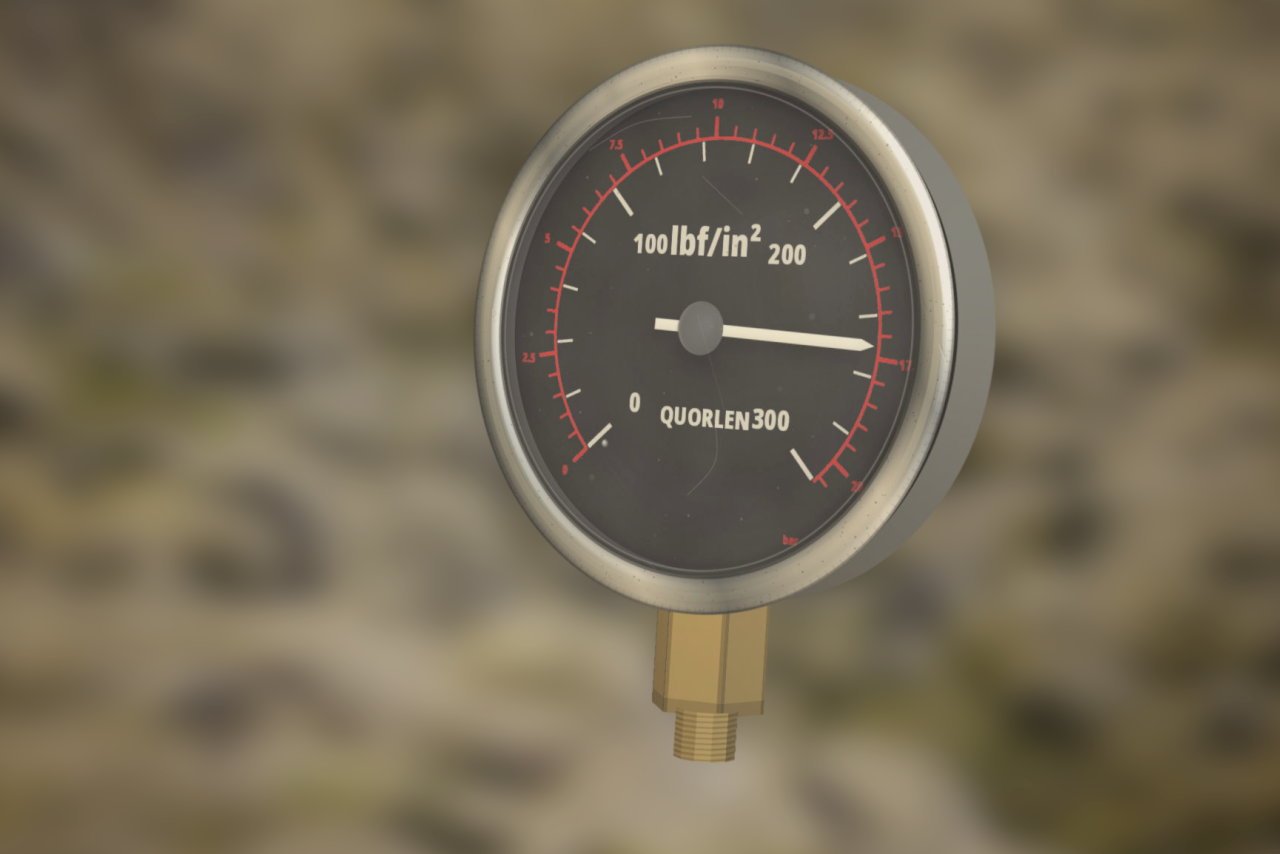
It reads value=250 unit=psi
